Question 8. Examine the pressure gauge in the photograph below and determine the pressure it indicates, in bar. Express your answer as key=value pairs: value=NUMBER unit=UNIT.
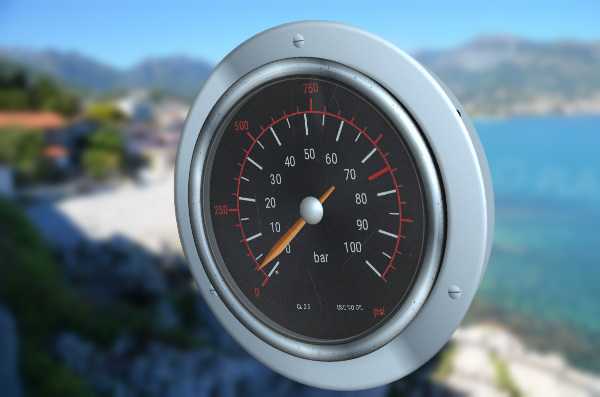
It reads value=2.5 unit=bar
